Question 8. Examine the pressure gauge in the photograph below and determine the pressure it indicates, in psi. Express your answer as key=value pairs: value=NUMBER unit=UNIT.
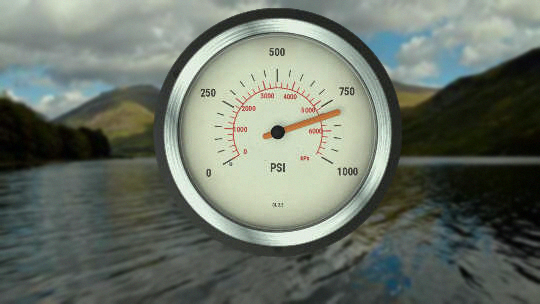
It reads value=800 unit=psi
